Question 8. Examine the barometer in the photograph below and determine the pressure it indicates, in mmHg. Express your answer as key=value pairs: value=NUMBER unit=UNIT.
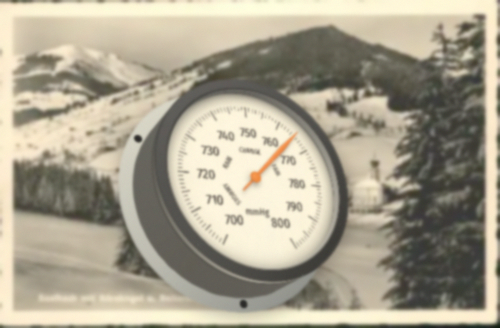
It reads value=765 unit=mmHg
